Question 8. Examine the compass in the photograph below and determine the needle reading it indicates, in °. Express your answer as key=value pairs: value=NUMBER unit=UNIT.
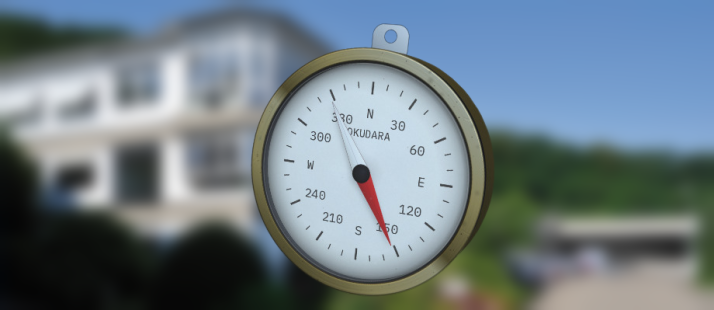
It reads value=150 unit=°
